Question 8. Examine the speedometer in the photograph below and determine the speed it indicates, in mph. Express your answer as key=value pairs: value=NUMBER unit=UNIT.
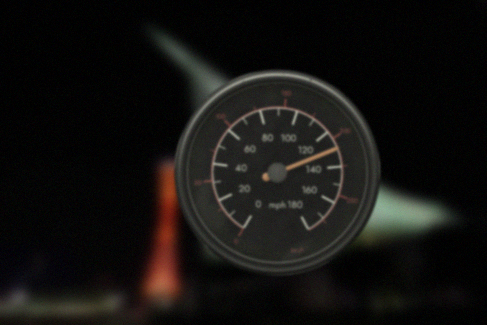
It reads value=130 unit=mph
